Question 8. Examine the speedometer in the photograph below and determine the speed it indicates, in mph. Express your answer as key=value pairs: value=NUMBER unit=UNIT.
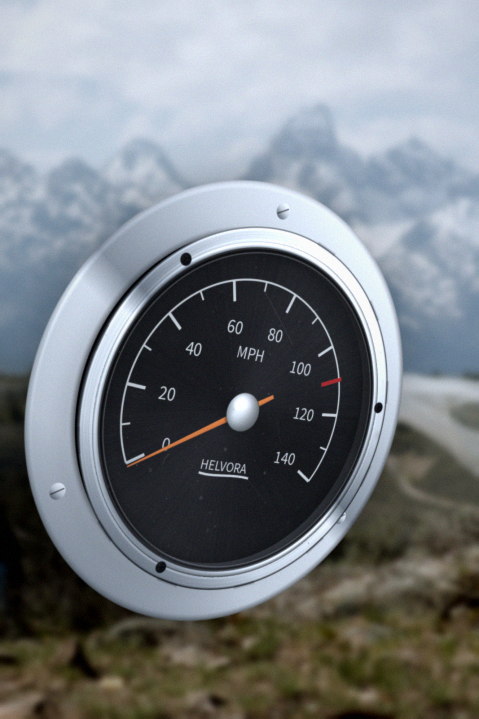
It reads value=0 unit=mph
